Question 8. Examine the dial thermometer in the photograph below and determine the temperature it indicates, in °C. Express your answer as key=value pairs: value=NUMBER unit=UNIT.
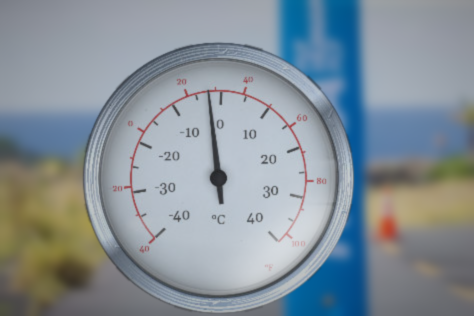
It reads value=-2.5 unit=°C
